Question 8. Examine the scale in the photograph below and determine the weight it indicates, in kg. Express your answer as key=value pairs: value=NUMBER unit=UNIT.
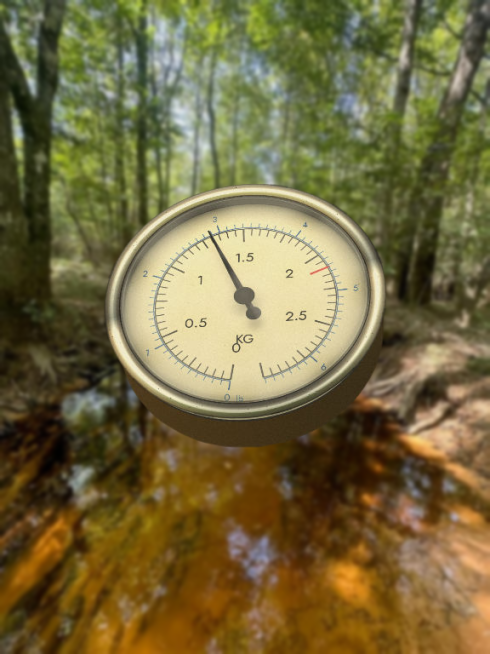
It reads value=1.3 unit=kg
